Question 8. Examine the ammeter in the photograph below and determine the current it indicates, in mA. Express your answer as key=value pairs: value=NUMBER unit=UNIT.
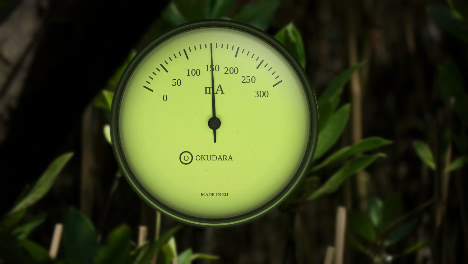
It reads value=150 unit=mA
